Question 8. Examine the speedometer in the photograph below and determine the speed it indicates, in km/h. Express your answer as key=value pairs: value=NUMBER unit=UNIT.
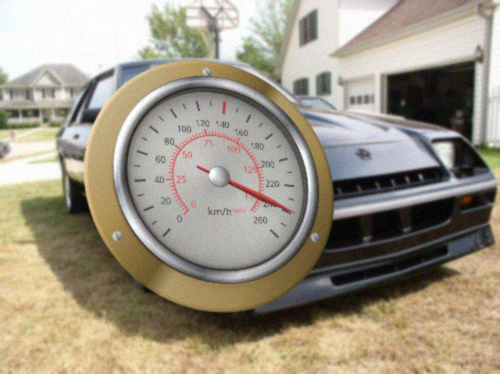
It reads value=240 unit=km/h
